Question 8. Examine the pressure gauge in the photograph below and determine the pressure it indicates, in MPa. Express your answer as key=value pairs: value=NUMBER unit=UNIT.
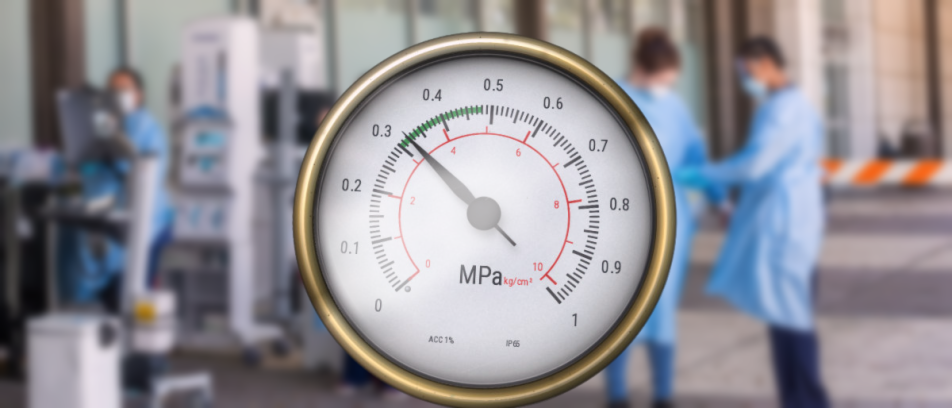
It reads value=0.32 unit=MPa
